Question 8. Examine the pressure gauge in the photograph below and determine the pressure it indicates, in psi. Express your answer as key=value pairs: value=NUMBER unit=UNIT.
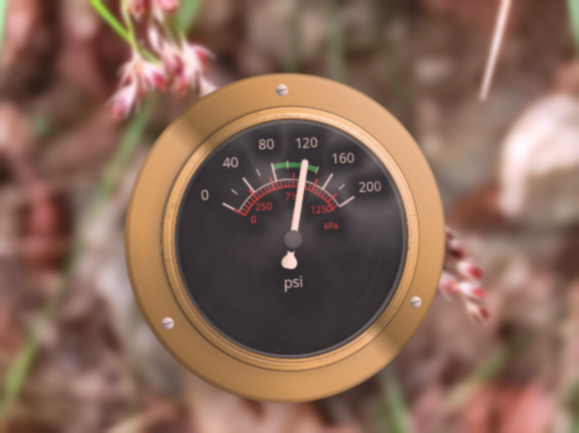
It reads value=120 unit=psi
